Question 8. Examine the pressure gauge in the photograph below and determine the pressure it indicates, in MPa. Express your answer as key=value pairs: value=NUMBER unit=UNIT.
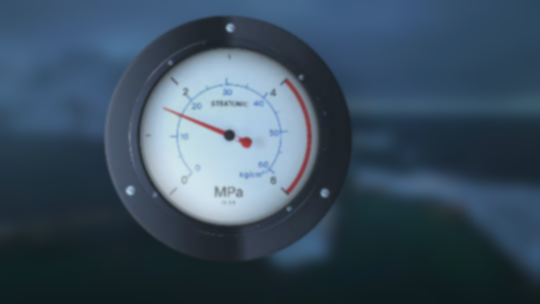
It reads value=1.5 unit=MPa
